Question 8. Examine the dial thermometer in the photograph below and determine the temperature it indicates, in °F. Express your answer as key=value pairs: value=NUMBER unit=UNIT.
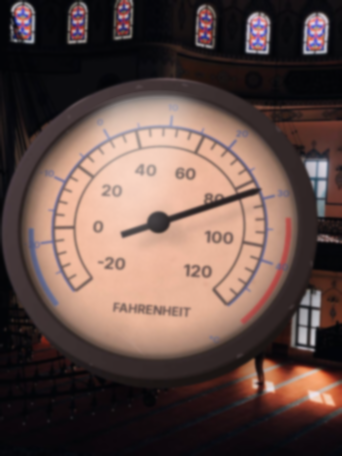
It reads value=84 unit=°F
